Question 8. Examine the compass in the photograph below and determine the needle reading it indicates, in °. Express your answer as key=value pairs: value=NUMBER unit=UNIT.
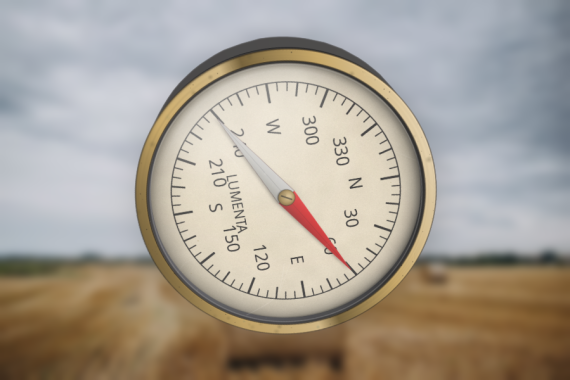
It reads value=60 unit=°
